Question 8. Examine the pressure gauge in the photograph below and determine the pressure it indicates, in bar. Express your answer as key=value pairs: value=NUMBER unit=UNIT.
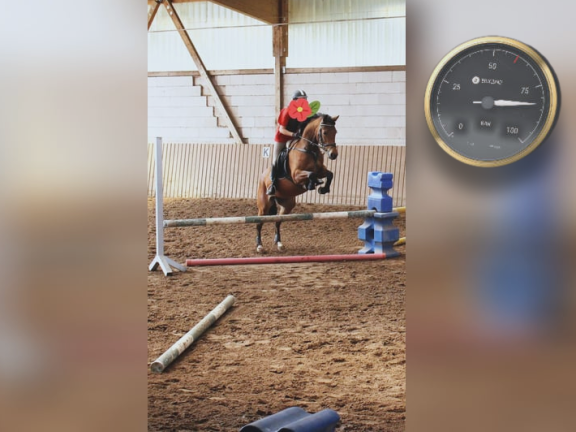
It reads value=82.5 unit=bar
